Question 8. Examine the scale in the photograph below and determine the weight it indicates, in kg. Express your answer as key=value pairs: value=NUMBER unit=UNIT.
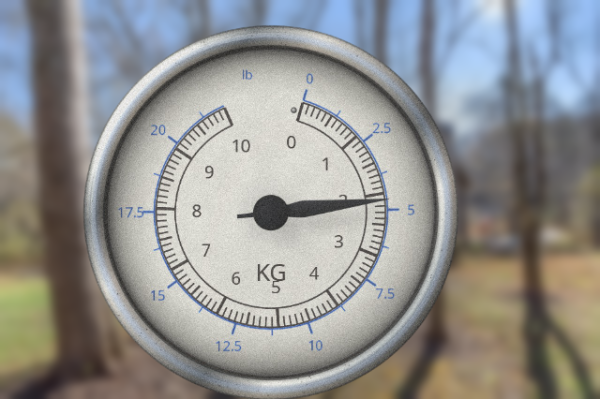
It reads value=2.1 unit=kg
